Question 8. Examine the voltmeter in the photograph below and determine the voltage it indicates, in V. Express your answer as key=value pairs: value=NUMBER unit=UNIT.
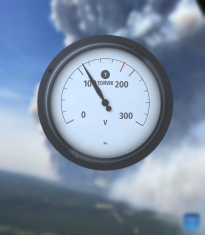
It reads value=110 unit=V
